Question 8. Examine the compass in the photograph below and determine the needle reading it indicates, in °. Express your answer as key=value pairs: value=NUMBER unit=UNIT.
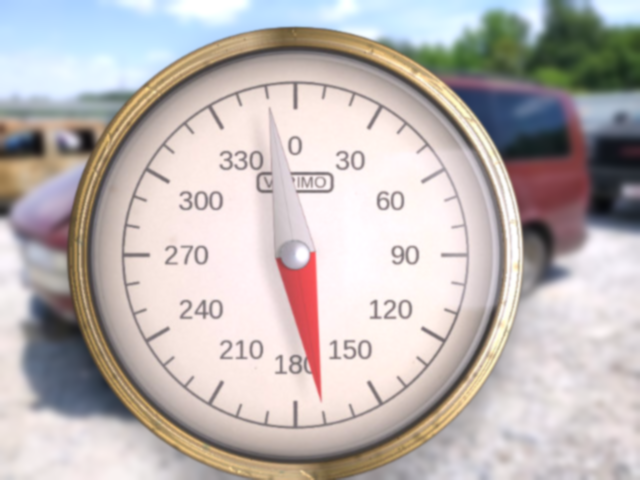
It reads value=170 unit=°
